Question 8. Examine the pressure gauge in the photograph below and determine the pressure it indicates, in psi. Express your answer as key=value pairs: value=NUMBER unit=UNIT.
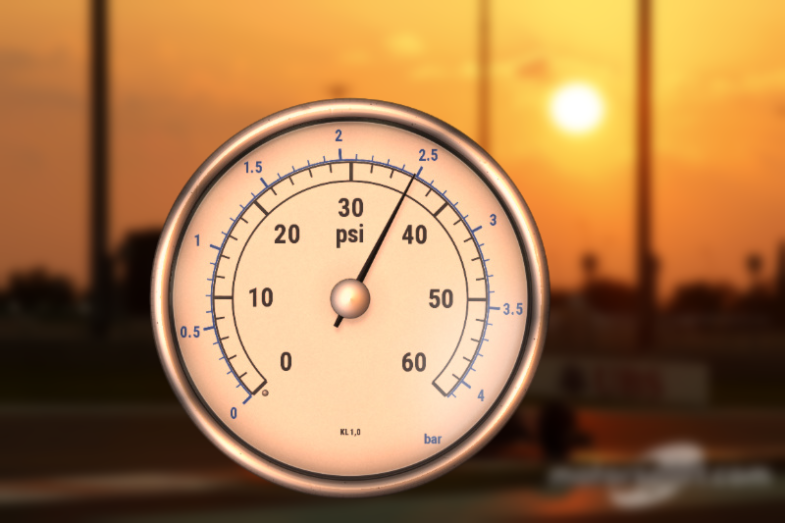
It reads value=36 unit=psi
